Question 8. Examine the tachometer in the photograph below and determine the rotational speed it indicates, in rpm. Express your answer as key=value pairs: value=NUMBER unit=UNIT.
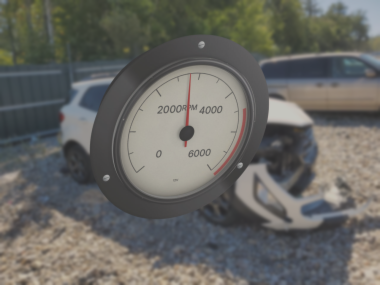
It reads value=2750 unit=rpm
